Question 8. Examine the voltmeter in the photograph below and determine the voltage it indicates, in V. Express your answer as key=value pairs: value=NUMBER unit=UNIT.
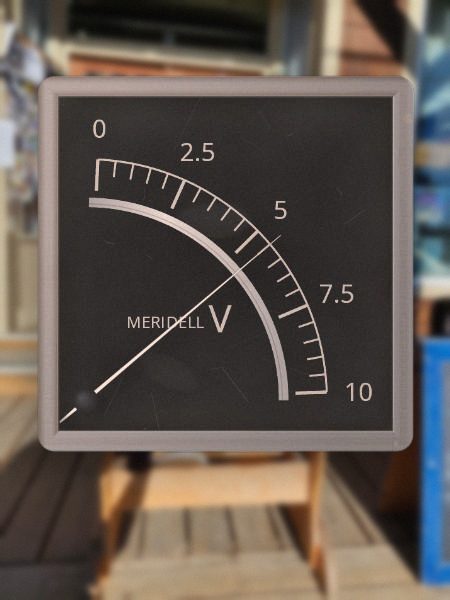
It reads value=5.5 unit=V
